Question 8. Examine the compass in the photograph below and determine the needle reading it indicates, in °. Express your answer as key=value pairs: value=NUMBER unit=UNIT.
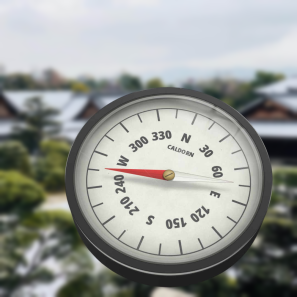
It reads value=255 unit=°
